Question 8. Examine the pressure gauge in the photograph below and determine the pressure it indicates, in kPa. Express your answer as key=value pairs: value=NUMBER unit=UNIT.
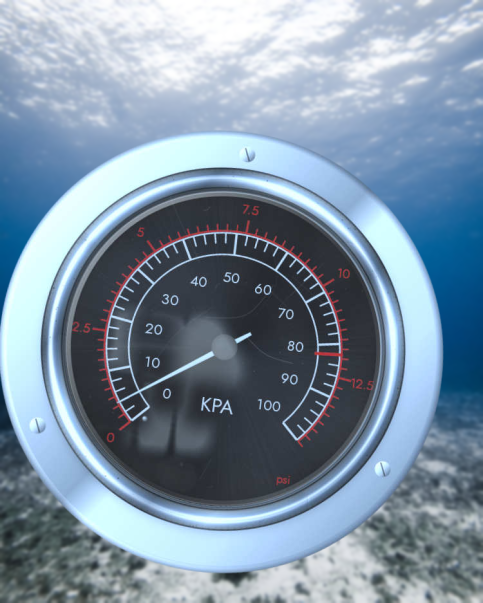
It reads value=4 unit=kPa
